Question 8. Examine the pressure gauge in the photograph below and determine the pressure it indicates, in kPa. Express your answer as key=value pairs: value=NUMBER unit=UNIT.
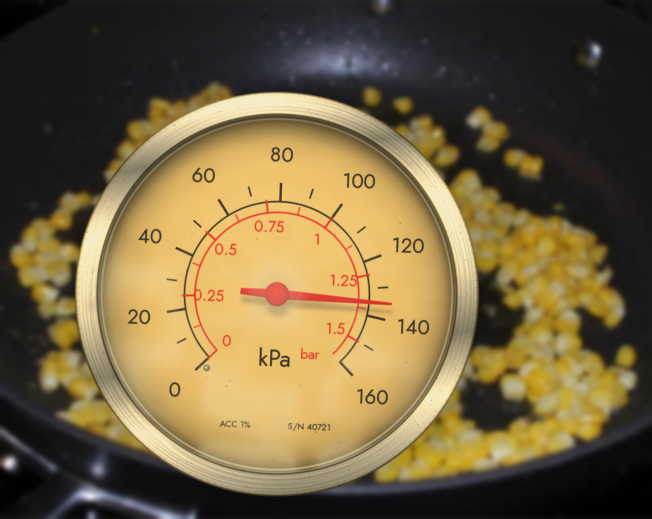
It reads value=135 unit=kPa
